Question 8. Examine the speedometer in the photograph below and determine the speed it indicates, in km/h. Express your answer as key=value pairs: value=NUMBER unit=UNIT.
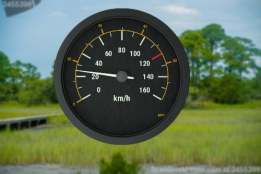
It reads value=25 unit=km/h
